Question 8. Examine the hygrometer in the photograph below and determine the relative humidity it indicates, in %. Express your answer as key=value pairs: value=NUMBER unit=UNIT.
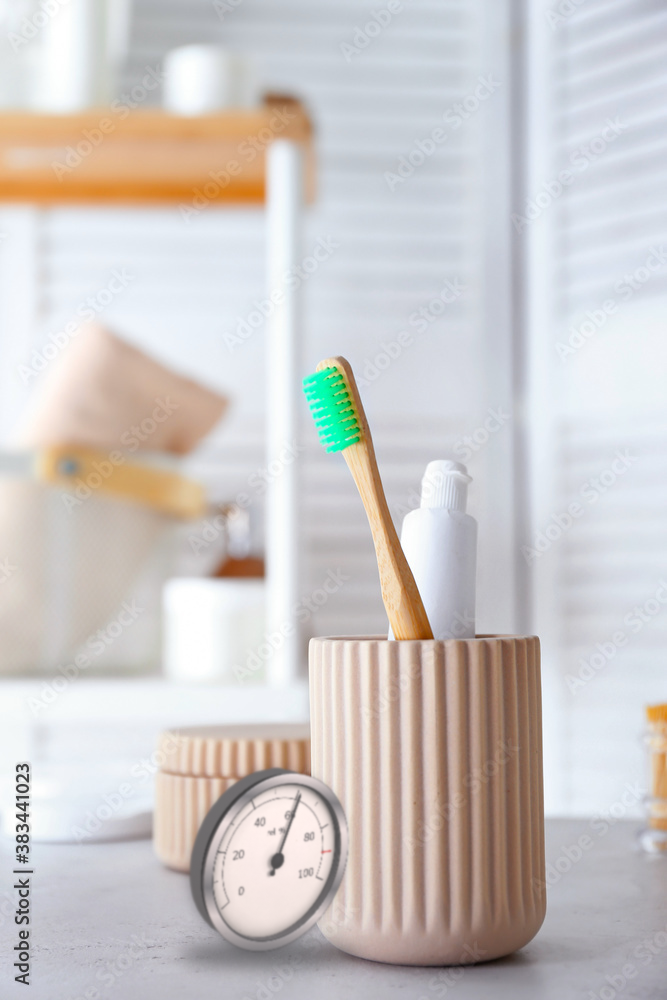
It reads value=60 unit=%
